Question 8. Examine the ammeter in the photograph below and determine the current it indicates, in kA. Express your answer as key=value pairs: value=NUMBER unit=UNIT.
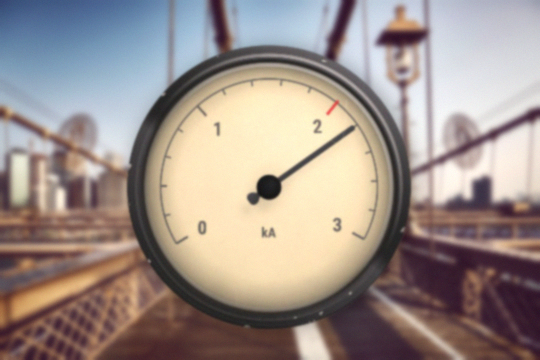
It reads value=2.2 unit=kA
